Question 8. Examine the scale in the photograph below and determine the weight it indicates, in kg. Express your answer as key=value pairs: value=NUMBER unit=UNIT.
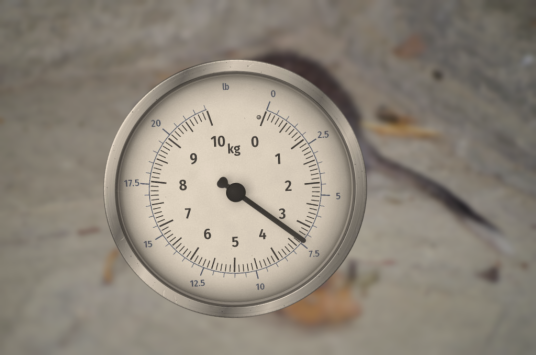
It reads value=3.3 unit=kg
